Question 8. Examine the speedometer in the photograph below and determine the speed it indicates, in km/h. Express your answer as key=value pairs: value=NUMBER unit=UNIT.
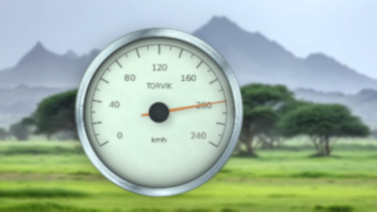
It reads value=200 unit=km/h
